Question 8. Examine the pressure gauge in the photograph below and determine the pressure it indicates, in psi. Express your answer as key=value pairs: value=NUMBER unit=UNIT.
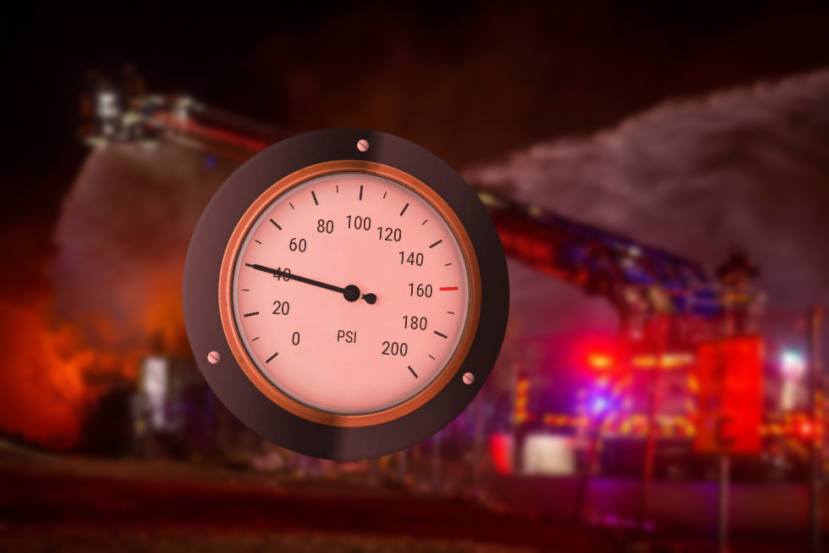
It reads value=40 unit=psi
